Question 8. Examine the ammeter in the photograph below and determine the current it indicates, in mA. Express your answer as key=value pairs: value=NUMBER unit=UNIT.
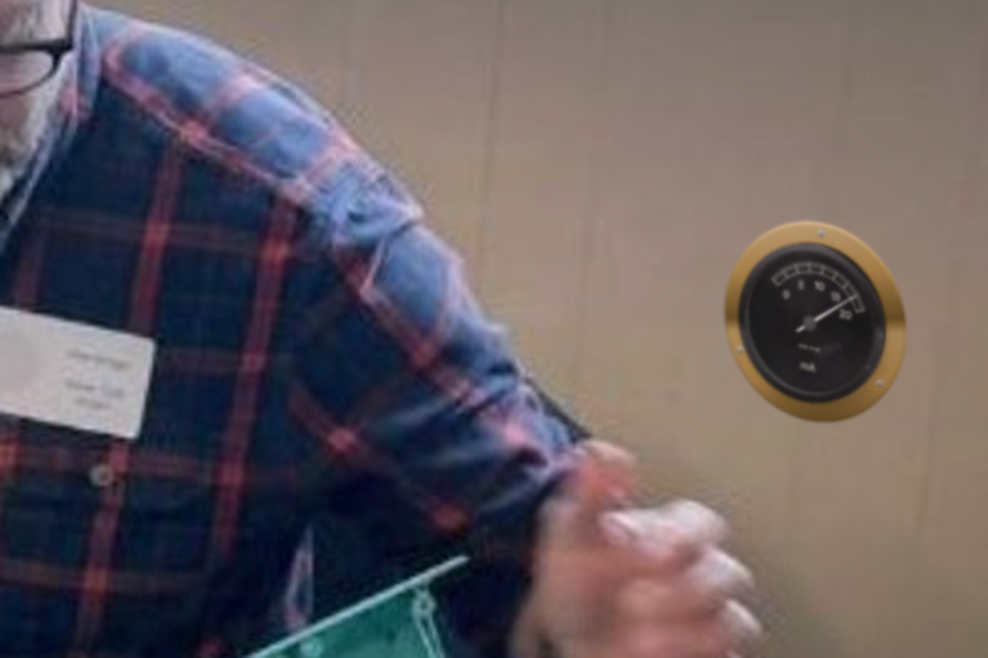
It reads value=17.5 unit=mA
